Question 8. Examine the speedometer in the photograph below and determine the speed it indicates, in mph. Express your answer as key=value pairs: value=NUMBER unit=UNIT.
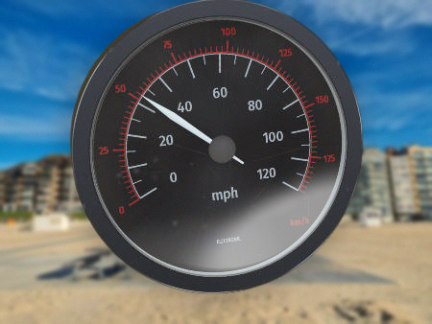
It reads value=32.5 unit=mph
